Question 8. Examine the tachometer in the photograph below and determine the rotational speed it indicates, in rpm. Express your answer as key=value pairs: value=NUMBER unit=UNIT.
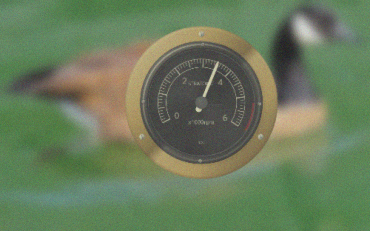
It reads value=3500 unit=rpm
